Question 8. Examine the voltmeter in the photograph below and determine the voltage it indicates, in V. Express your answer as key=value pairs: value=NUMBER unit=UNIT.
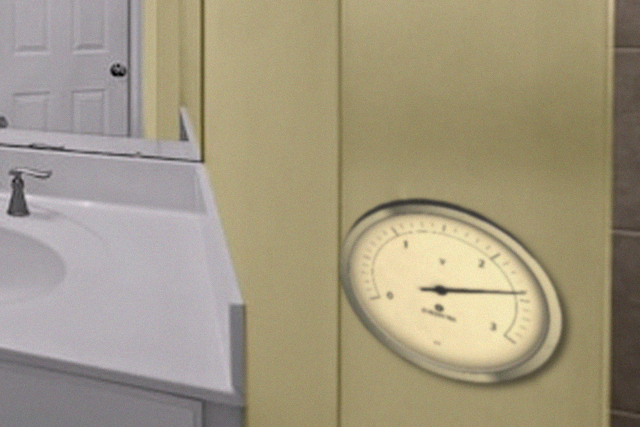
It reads value=2.4 unit=V
